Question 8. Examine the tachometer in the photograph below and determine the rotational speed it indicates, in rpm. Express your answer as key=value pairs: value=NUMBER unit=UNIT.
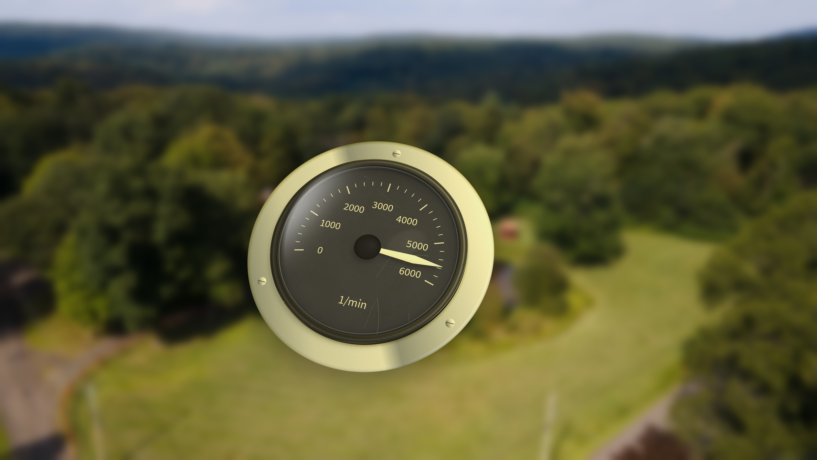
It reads value=5600 unit=rpm
